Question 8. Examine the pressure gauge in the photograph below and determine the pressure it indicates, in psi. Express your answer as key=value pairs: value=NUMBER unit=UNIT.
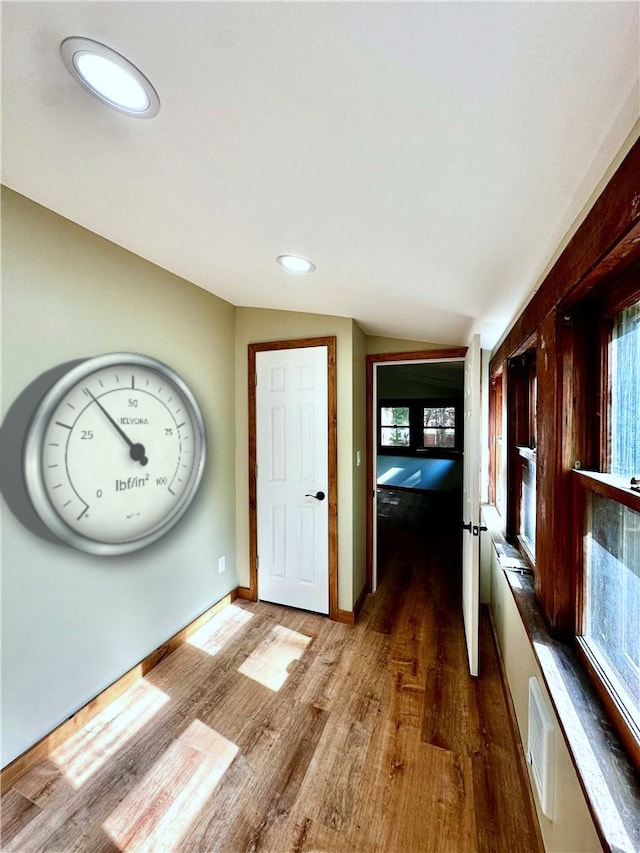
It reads value=35 unit=psi
